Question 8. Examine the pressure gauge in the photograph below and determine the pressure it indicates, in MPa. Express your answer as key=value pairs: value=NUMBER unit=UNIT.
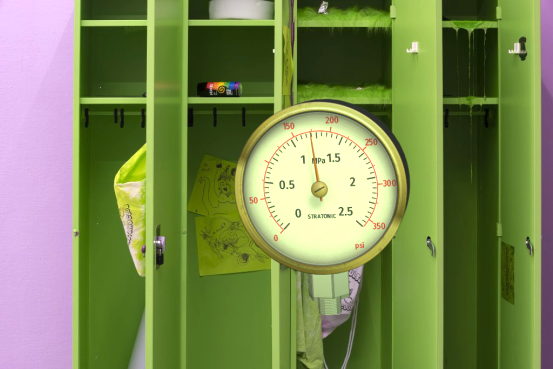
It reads value=1.2 unit=MPa
